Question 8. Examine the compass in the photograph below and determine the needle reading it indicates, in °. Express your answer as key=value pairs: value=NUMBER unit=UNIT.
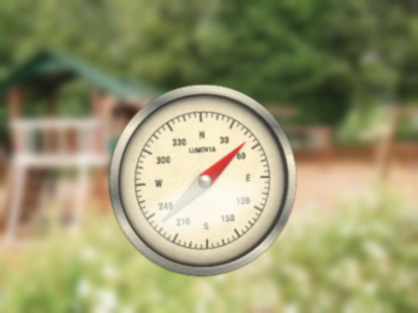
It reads value=50 unit=°
